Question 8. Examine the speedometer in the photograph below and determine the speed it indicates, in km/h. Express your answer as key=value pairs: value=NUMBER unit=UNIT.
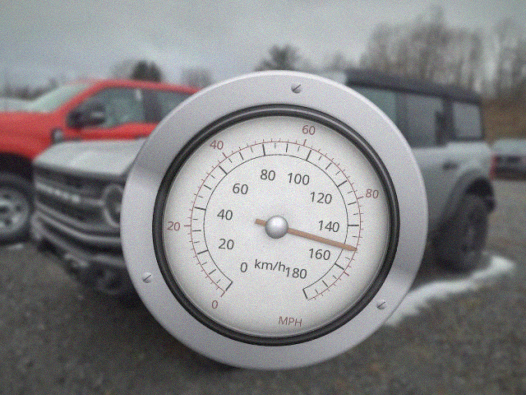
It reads value=150 unit=km/h
